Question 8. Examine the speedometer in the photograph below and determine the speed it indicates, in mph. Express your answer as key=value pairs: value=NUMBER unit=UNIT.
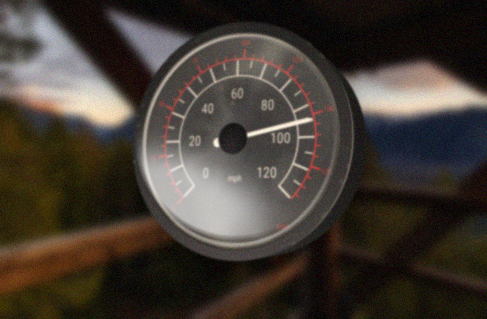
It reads value=95 unit=mph
